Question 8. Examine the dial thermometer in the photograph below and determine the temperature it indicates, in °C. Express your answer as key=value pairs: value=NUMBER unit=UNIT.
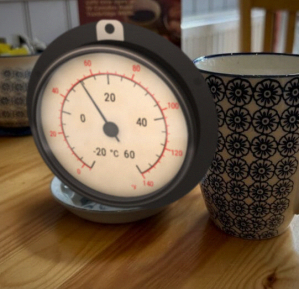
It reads value=12 unit=°C
